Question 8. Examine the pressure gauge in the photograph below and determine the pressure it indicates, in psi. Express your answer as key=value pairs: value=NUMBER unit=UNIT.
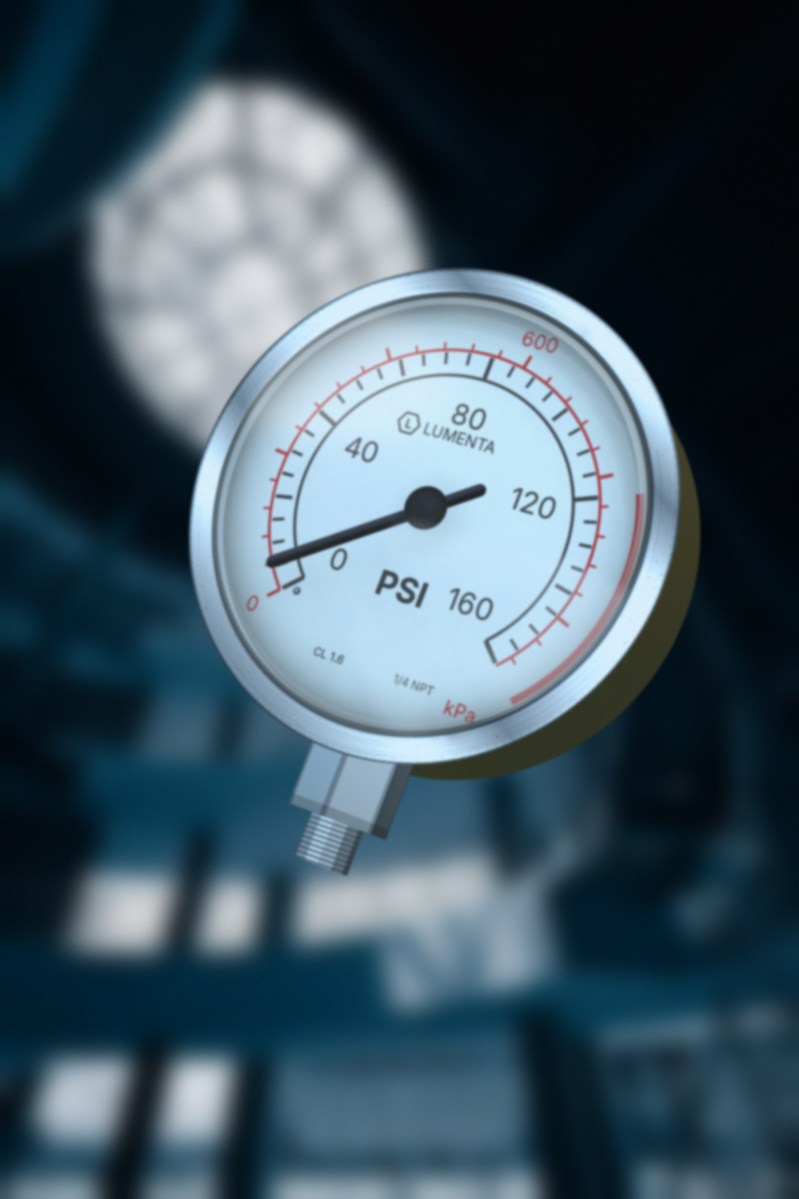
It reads value=5 unit=psi
